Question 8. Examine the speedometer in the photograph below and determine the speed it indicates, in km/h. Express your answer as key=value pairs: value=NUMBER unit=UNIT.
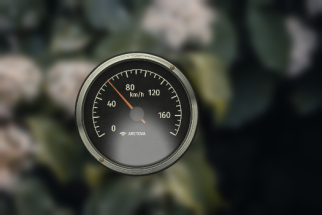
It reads value=60 unit=km/h
